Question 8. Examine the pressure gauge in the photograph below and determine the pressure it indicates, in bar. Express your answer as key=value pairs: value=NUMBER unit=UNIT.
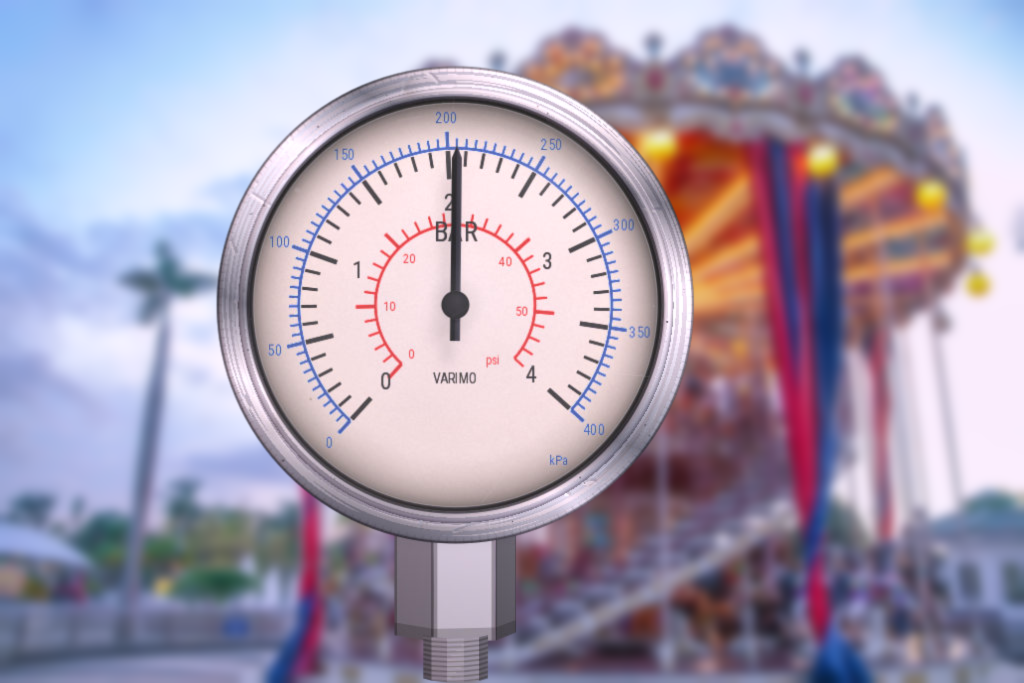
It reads value=2.05 unit=bar
